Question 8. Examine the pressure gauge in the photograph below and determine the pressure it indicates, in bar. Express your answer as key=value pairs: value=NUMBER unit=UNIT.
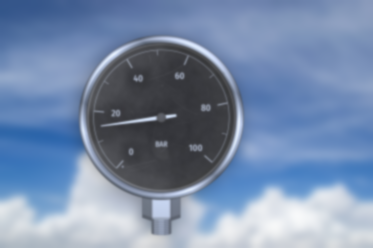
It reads value=15 unit=bar
